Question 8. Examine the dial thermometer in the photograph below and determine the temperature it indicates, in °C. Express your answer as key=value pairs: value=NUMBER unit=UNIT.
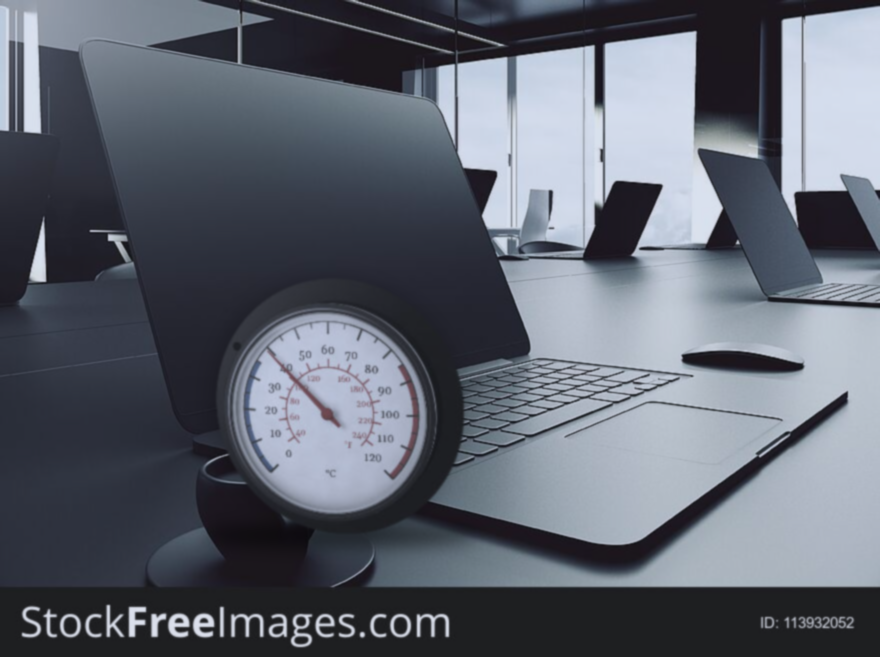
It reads value=40 unit=°C
